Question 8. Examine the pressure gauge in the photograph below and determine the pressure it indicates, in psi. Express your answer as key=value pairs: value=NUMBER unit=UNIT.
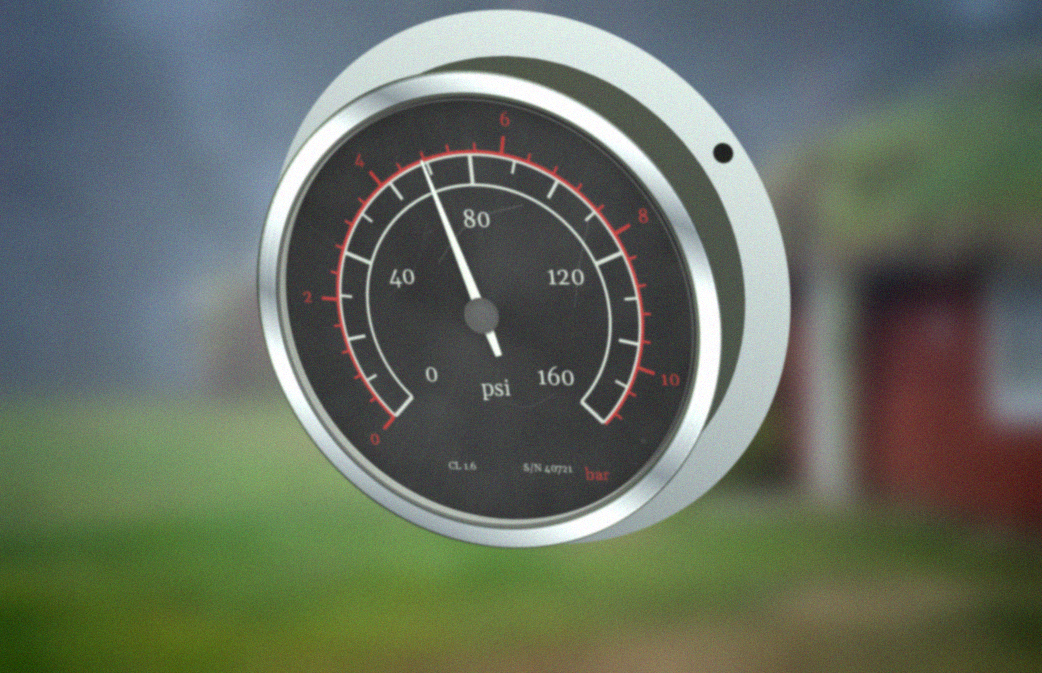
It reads value=70 unit=psi
